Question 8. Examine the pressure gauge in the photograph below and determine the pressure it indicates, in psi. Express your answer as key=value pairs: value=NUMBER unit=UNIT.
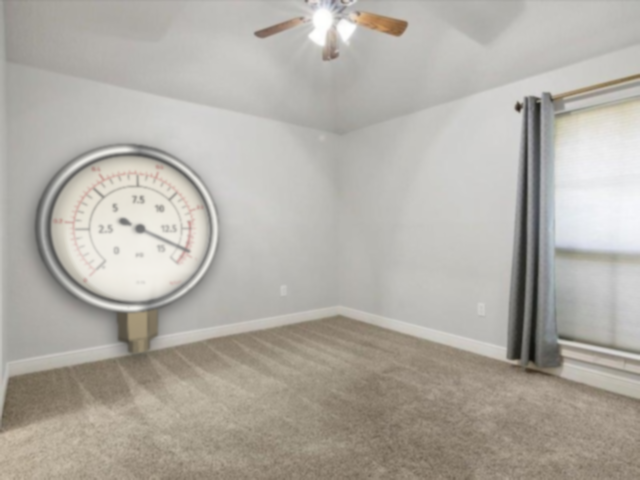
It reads value=14 unit=psi
